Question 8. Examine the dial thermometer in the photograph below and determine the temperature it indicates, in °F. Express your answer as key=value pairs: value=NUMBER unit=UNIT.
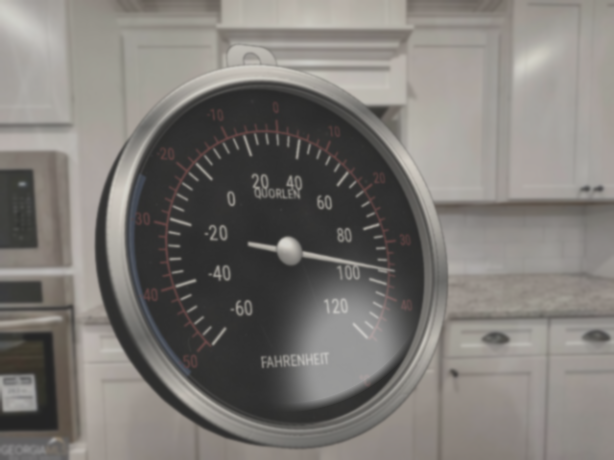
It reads value=96 unit=°F
